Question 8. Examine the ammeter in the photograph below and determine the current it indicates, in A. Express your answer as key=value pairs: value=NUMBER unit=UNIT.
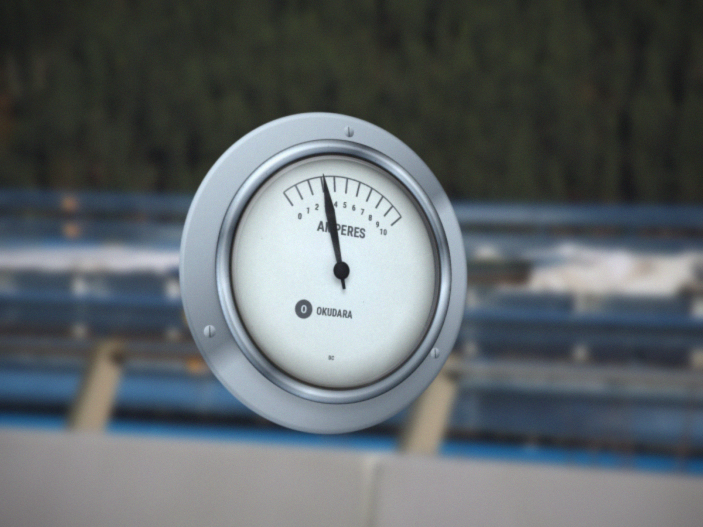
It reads value=3 unit=A
